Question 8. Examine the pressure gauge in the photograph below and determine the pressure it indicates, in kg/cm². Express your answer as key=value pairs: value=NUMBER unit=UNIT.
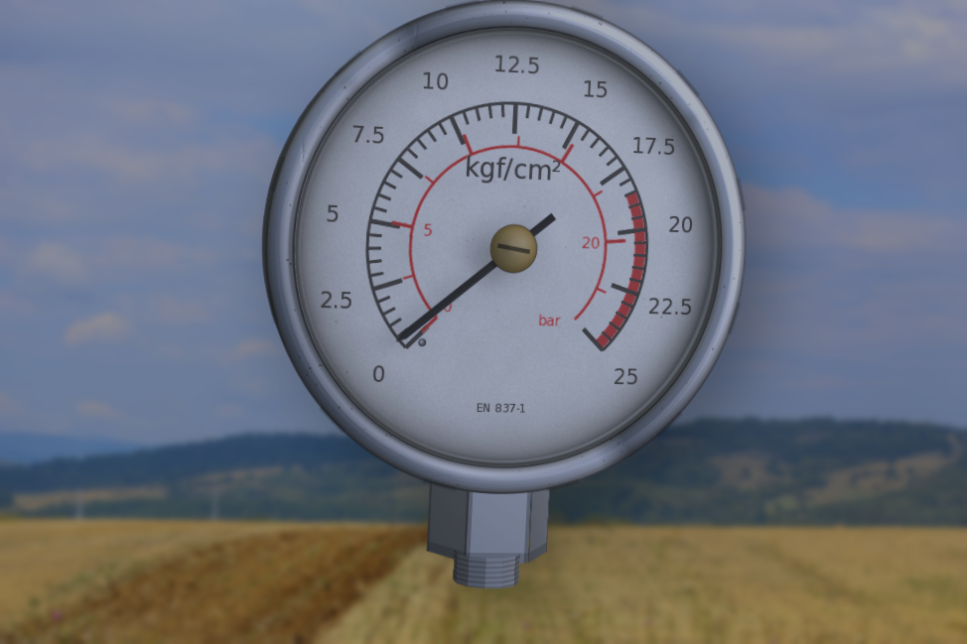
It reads value=0.5 unit=kg/cm²
